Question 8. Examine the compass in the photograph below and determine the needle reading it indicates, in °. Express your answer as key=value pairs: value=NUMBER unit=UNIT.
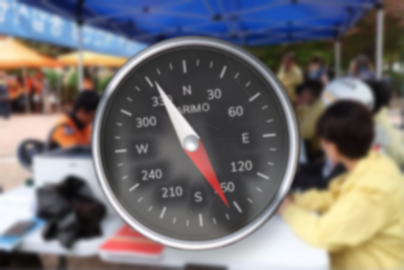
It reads value=155 unit=°
